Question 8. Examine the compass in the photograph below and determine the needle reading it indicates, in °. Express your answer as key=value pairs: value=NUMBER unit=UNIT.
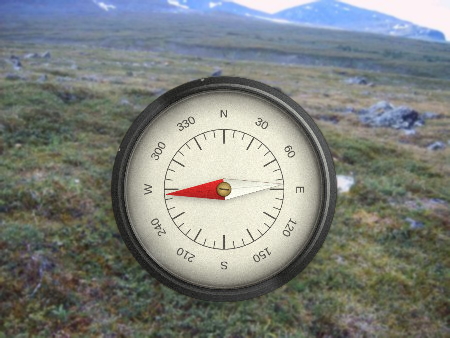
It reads value=265 unit=°
